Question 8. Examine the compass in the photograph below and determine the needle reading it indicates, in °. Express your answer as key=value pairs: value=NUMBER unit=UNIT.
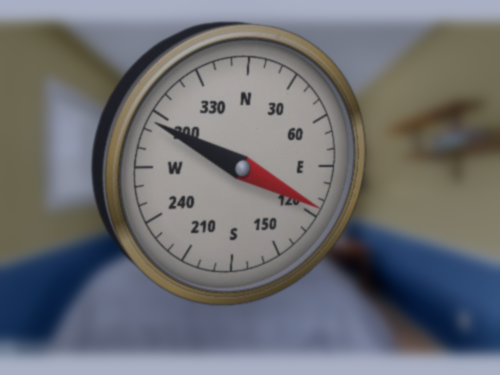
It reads value=115 unit=°
